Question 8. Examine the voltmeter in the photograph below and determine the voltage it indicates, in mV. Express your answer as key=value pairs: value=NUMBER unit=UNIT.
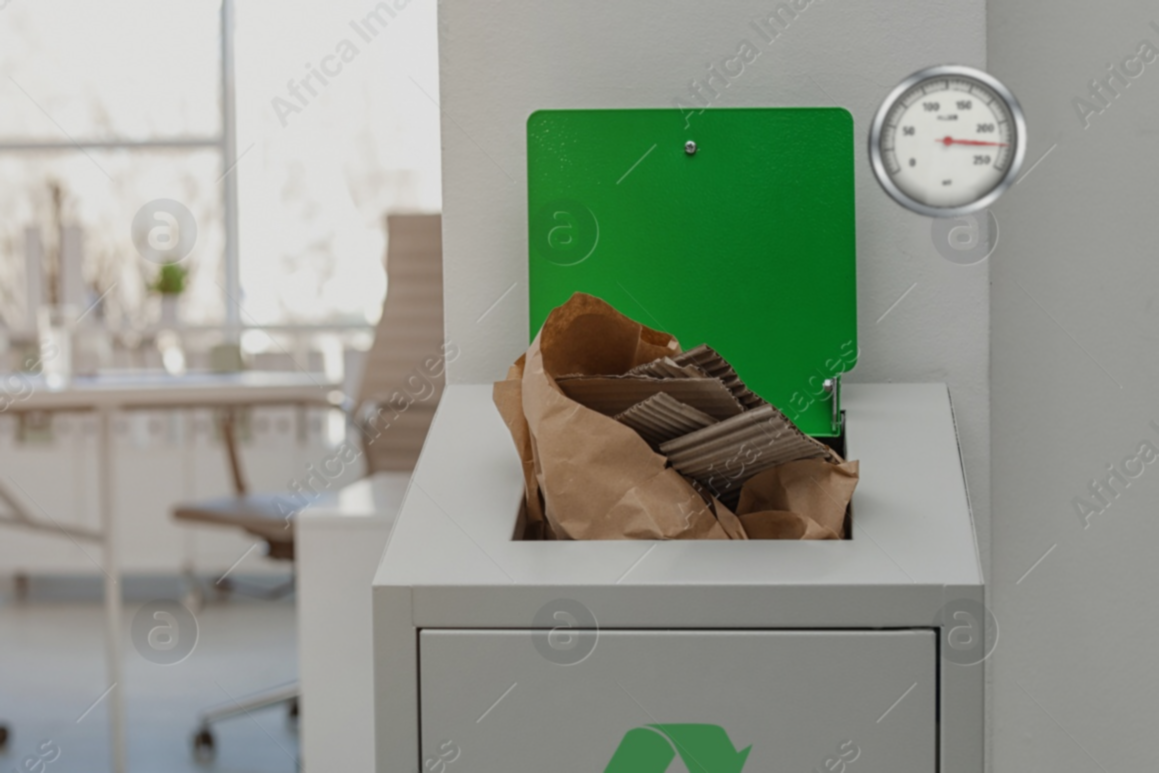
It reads value=225 unit=mV
